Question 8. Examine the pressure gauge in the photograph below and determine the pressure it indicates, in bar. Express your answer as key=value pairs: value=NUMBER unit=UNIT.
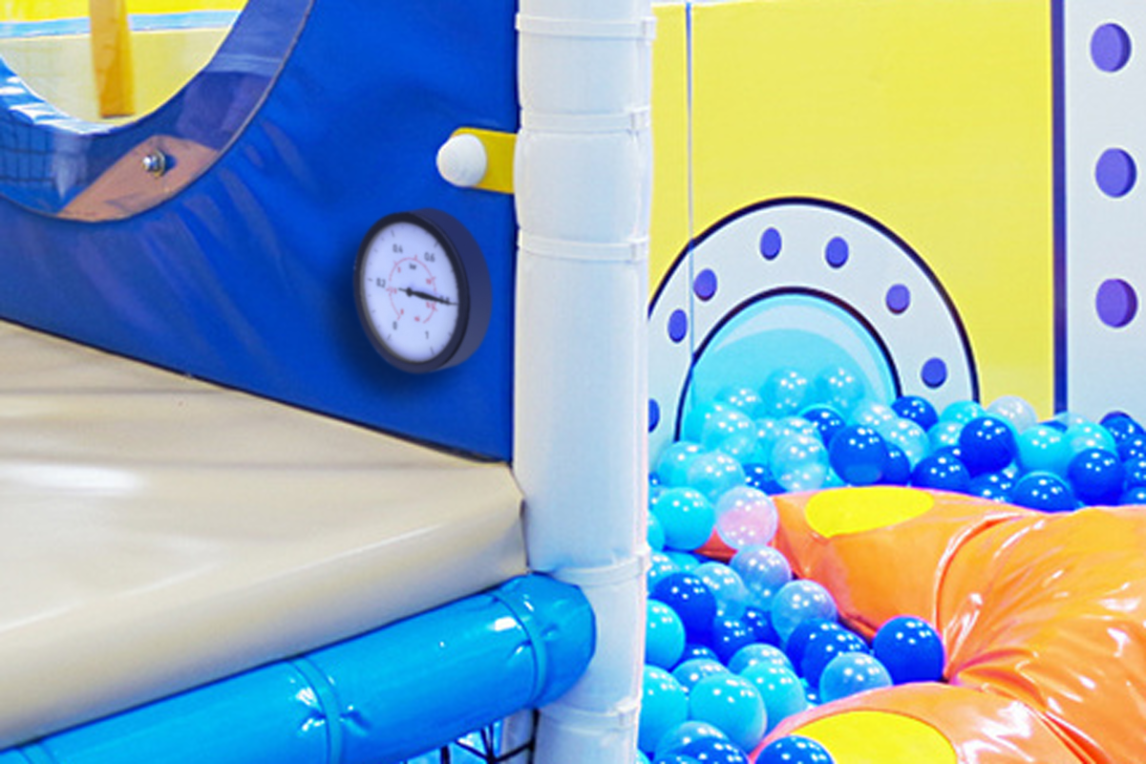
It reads value=0.8 unit=bar
